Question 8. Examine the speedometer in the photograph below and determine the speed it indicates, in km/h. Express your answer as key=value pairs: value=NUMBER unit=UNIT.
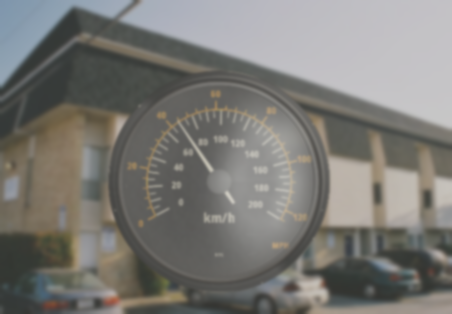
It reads value=70 unit=km/h
